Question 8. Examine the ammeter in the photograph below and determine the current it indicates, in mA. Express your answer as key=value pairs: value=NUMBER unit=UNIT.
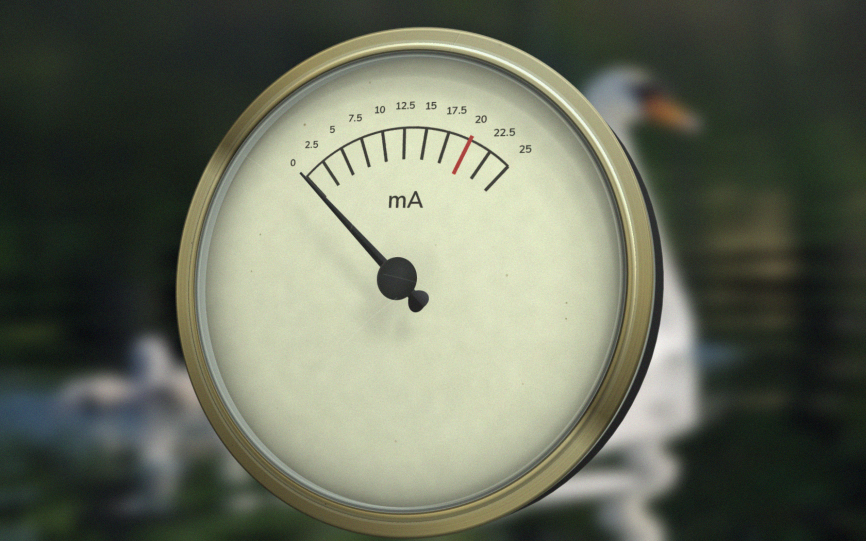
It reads value=0 unit=mA
